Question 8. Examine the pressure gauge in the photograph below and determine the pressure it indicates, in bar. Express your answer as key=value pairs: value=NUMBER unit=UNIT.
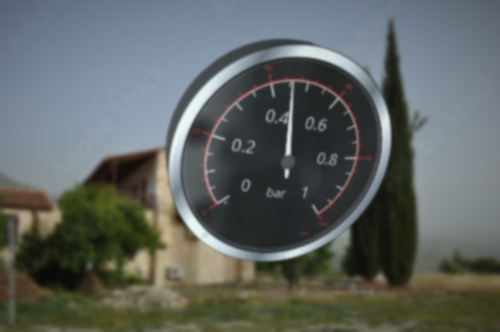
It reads value=0.45 unit=bar
